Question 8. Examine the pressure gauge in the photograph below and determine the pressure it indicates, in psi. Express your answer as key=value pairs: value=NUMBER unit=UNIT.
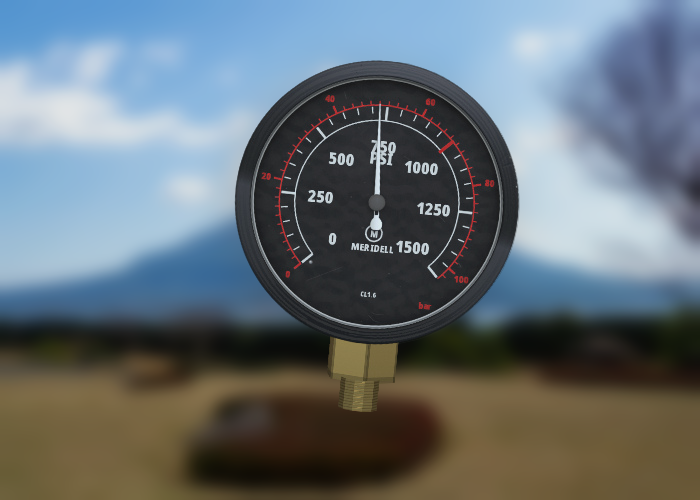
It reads value=725 unit=psi
